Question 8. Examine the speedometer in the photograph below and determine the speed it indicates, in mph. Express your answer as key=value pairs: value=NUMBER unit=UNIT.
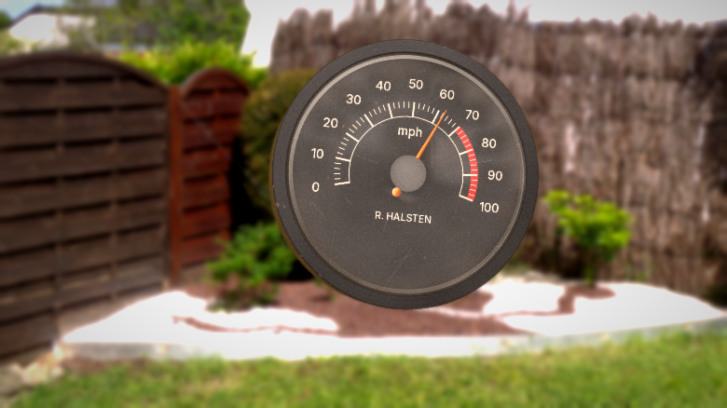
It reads value=62 unit=mph
